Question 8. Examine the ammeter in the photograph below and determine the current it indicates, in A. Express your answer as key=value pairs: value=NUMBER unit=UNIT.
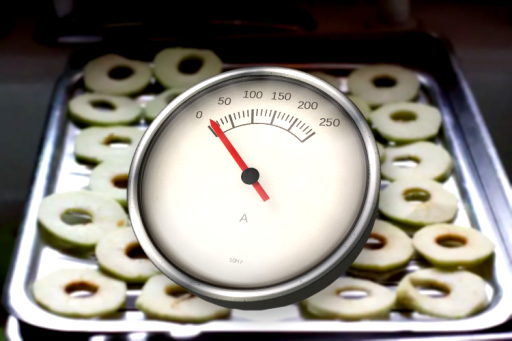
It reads value=10 unit=A
